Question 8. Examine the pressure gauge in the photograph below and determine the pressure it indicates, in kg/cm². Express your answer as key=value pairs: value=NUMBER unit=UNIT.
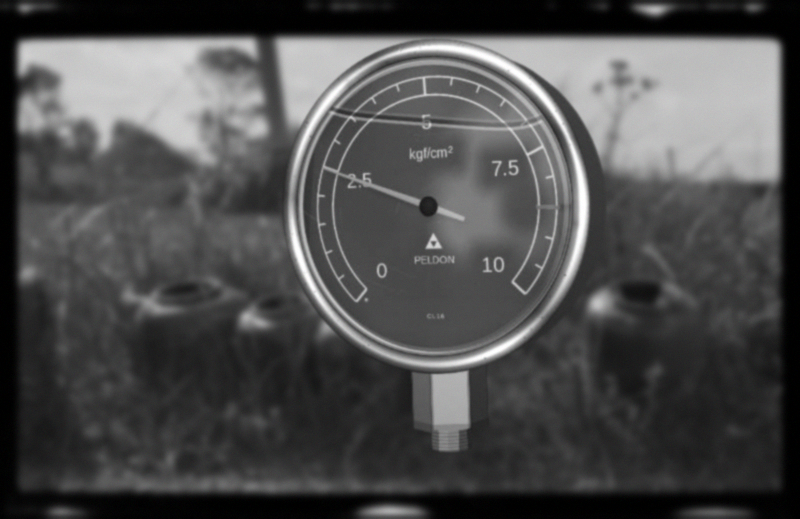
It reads value=2.5 unit=kg/cm²
